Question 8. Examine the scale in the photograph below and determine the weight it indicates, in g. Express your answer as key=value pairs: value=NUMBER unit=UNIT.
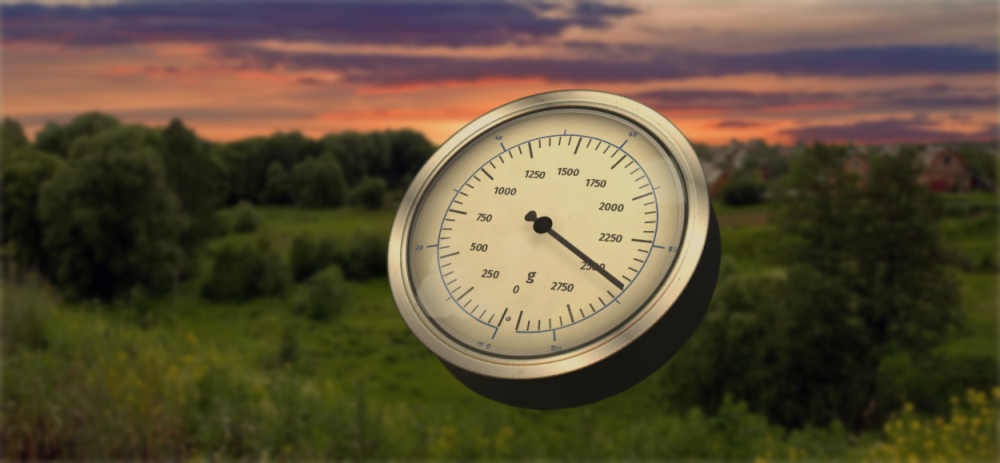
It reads value=2500 unit=g
